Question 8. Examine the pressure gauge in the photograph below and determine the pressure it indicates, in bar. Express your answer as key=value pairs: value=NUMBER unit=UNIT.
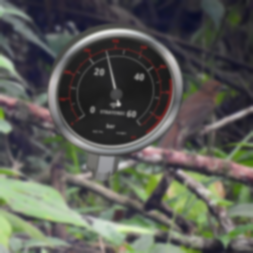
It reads value=25 unit=bar
